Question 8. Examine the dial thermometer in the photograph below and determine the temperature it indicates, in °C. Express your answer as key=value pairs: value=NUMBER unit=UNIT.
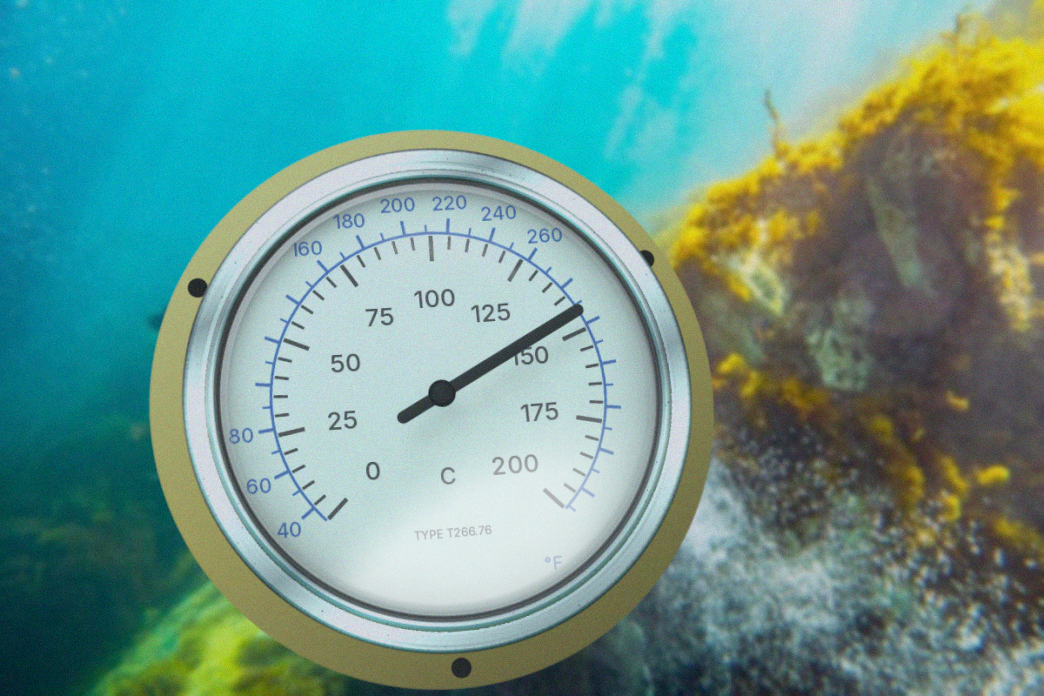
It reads value=145 unit=°C
